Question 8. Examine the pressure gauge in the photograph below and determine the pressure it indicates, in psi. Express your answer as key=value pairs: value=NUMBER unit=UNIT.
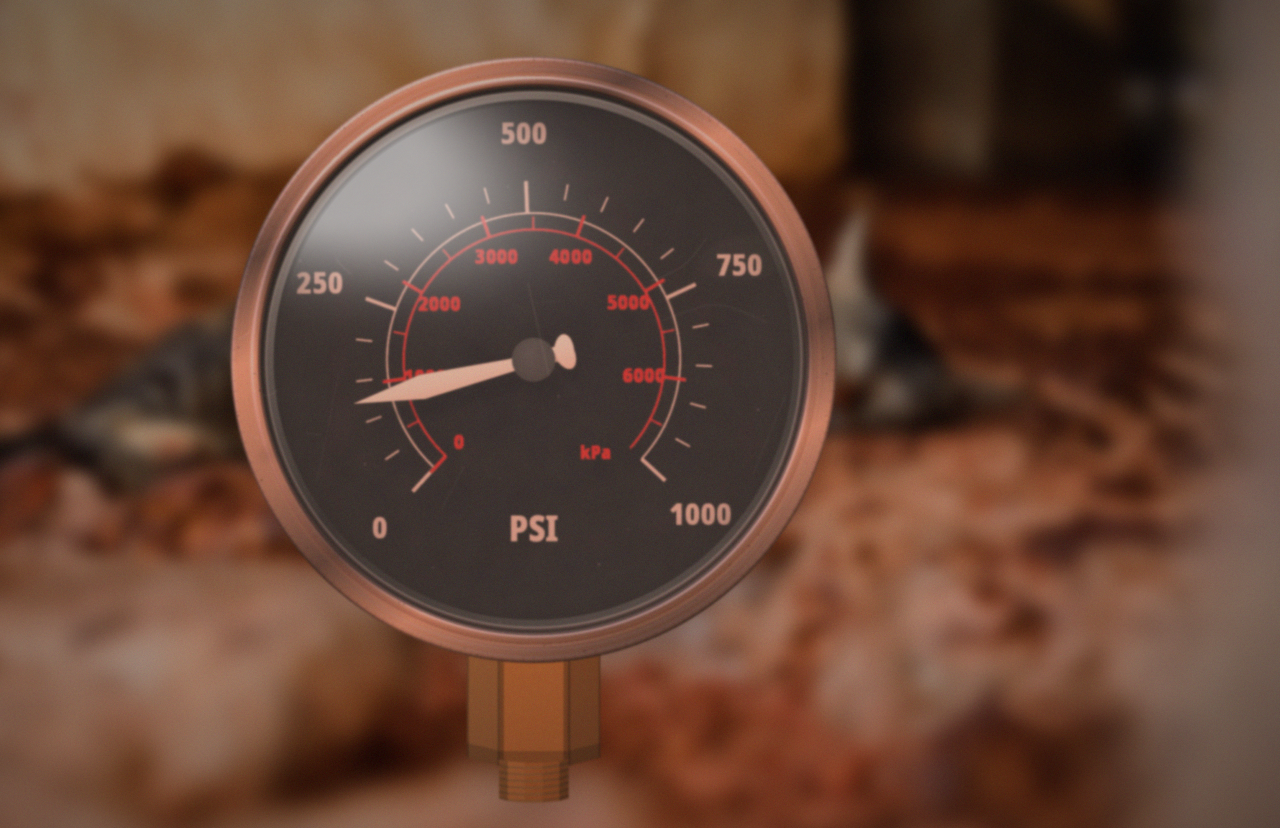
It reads value=125 unit=psi
